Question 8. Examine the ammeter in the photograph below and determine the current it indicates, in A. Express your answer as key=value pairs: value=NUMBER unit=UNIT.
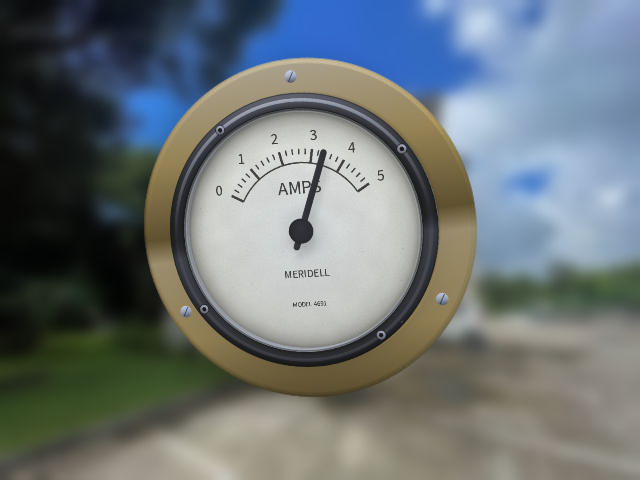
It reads value=3.4 unit=A
